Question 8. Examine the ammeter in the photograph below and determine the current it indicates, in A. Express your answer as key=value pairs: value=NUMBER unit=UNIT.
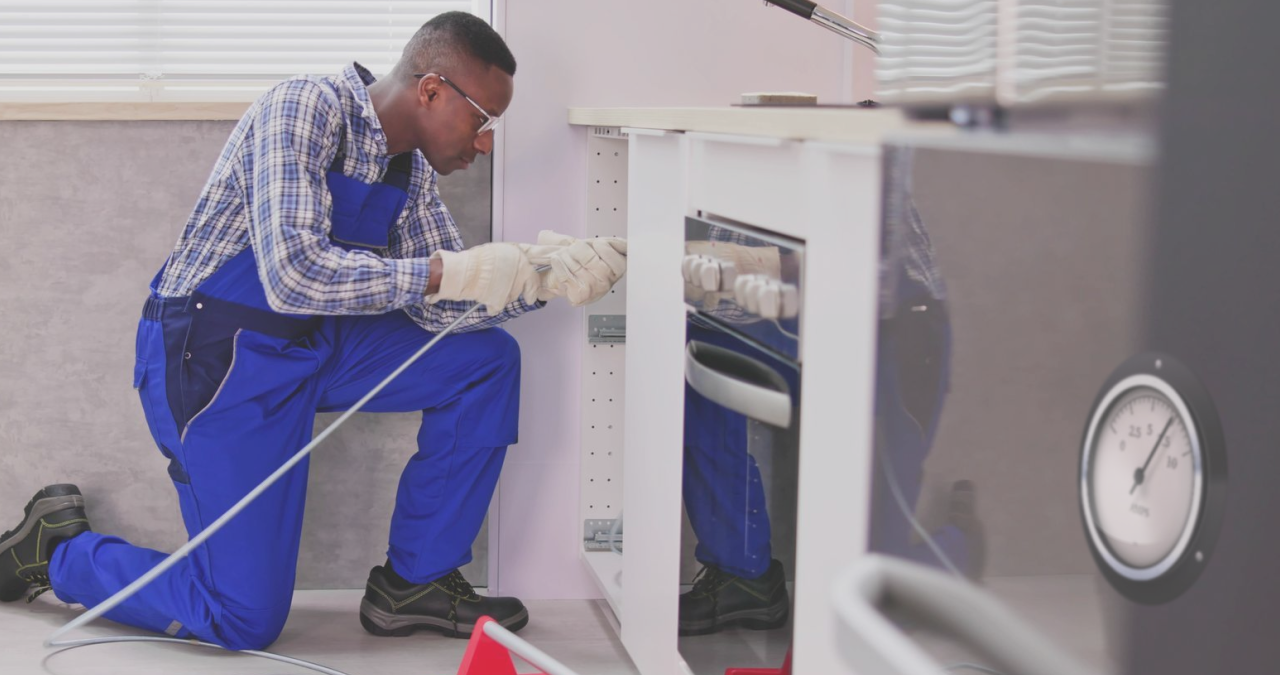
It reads value=7.5 unit=A
